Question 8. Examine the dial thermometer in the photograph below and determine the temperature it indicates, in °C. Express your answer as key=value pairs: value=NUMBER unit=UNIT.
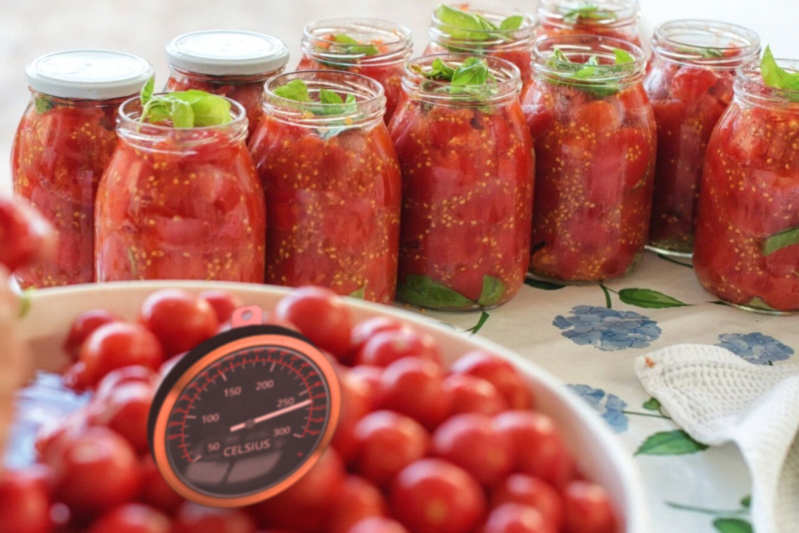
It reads value=260 unit=°C
